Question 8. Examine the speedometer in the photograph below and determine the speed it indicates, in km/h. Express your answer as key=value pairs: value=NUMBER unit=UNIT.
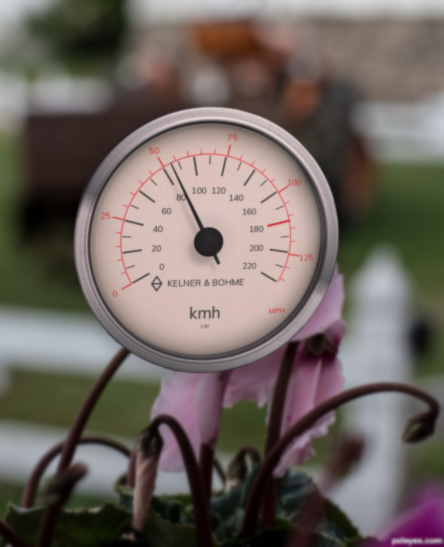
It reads value=85 unit=km/h
